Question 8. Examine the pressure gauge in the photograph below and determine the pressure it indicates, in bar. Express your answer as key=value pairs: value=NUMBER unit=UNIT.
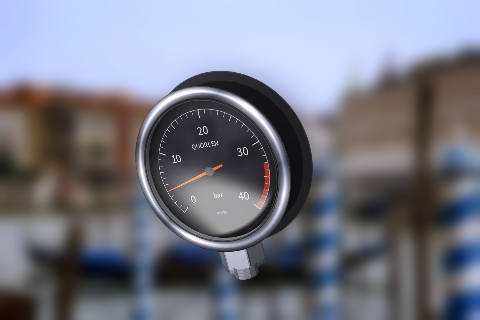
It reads value=4 unit=bar
